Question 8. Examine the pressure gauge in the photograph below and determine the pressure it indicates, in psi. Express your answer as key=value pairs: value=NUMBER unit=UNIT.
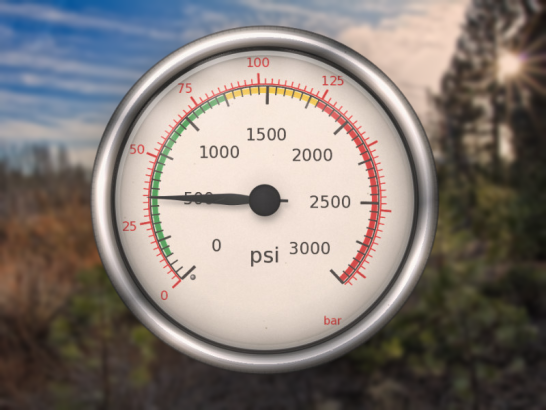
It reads value=500 unit=psi
